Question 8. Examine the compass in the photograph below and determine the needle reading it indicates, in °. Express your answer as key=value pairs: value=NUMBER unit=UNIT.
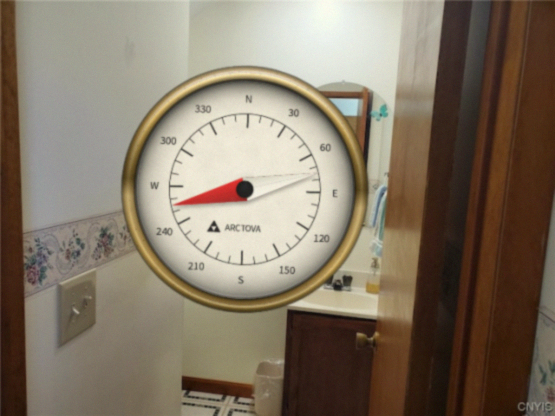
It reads value=255 unit=°
